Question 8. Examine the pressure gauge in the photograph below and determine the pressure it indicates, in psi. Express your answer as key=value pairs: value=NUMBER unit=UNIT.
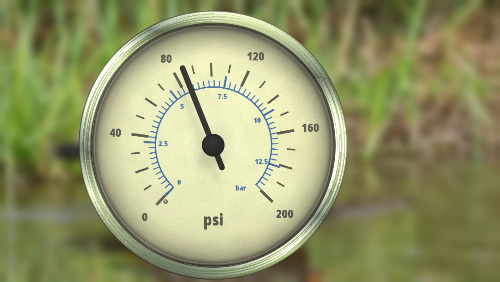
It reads value=85 unit=psi
